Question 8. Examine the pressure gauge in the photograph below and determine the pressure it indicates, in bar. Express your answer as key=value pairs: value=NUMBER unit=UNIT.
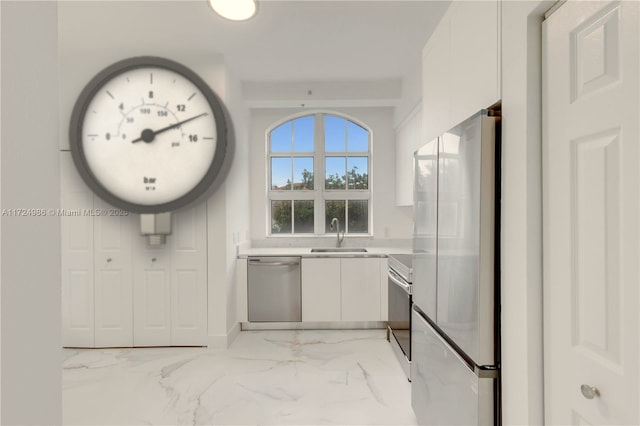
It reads value=14 unit=bar
